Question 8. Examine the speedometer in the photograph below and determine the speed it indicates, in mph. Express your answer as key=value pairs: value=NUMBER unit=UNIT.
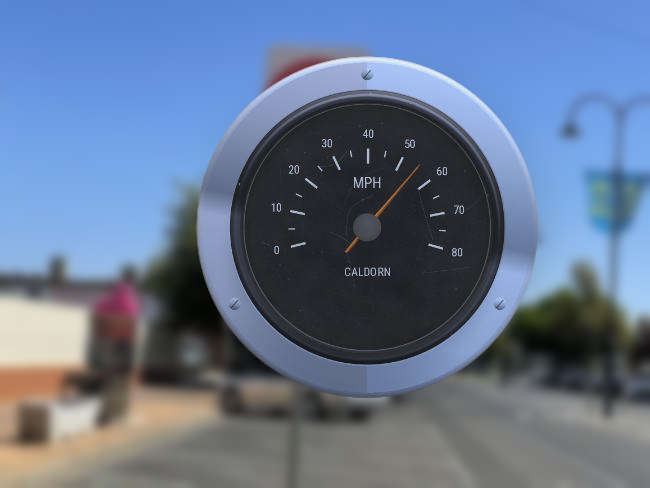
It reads value=55 unit=mph
